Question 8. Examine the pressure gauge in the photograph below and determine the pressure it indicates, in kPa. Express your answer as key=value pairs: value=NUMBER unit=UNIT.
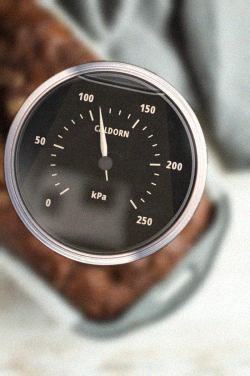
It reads value=110 unit=kPa
